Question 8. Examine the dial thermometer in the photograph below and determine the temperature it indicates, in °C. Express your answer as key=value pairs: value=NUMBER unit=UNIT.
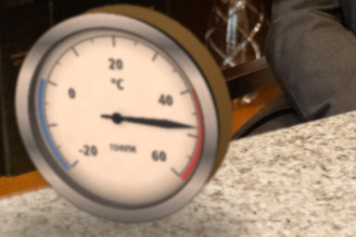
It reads value=47.5 unit=°C
